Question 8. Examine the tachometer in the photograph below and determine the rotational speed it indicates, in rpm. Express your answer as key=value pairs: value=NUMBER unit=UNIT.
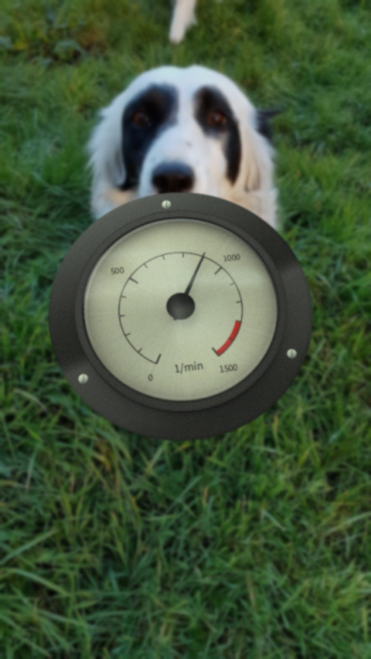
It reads value=900 unit=rpm
